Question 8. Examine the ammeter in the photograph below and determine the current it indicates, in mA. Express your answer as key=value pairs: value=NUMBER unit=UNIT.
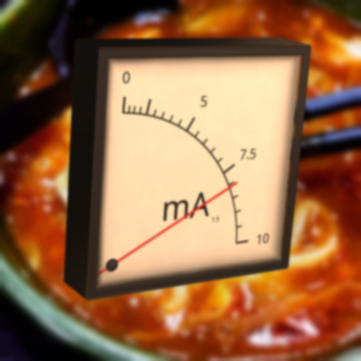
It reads value=8 unit=mA
